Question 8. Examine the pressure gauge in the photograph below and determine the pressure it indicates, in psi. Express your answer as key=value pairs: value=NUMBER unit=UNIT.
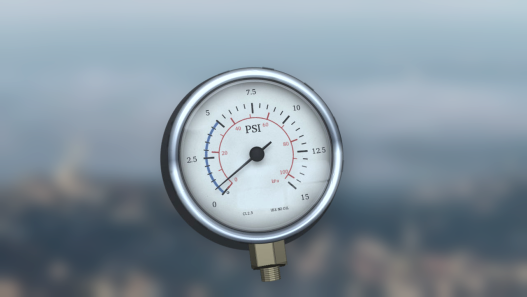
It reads value=0.5 unit=psi
